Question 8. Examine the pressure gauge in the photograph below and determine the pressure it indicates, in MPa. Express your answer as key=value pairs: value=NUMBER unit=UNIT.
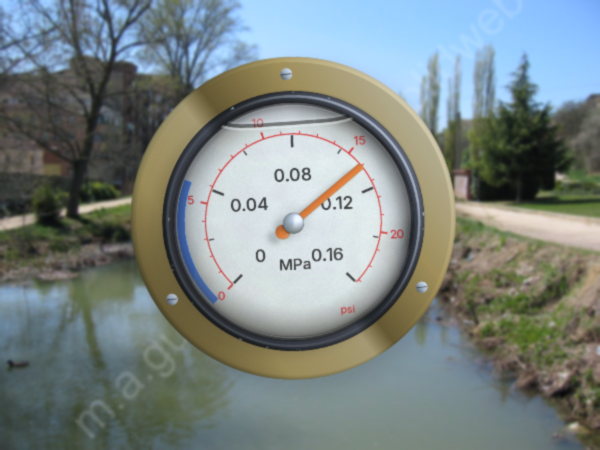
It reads value=0.11 unit=MPa
